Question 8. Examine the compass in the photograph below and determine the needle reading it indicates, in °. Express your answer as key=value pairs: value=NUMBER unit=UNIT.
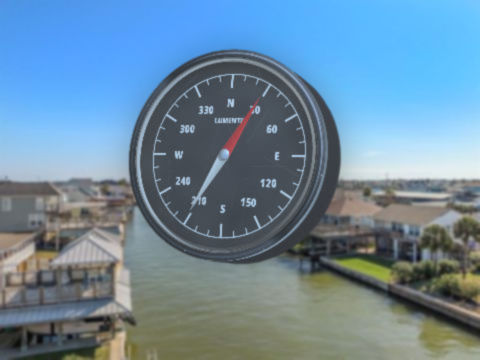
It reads value=30 unit=°
